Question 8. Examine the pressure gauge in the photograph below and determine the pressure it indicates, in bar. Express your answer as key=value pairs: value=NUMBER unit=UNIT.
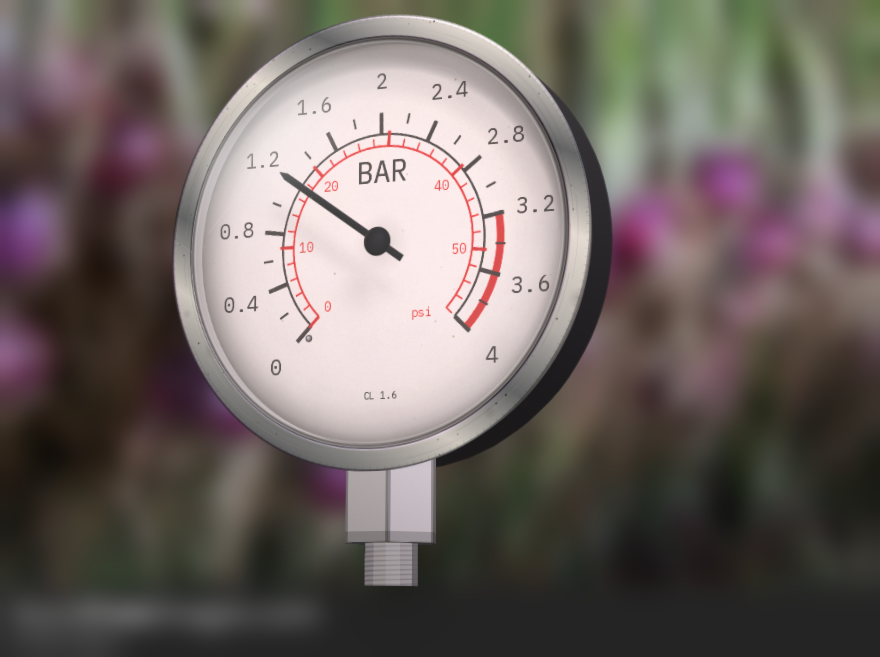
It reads value=1.2 unit=bar
